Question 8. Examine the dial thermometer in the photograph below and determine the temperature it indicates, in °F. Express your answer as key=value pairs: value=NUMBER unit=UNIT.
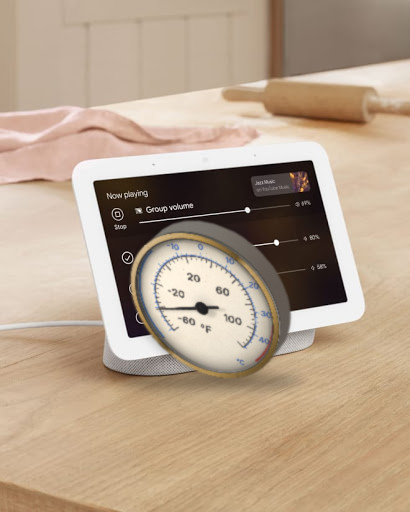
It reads value=-40 unit=°F
